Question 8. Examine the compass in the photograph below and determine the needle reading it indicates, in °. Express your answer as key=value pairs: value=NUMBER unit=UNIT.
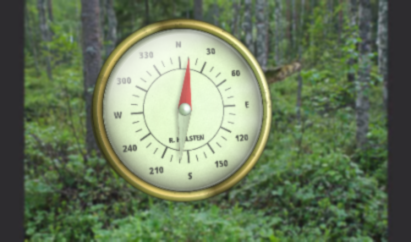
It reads value=10 unit=°
